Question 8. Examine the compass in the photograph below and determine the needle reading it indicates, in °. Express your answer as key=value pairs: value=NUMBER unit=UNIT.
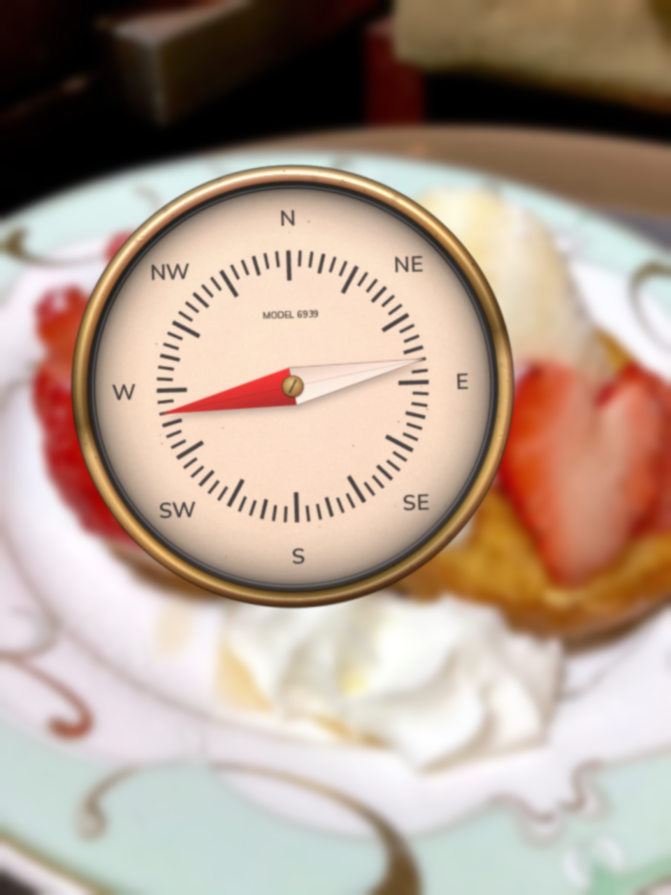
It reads value=260 unit=°
